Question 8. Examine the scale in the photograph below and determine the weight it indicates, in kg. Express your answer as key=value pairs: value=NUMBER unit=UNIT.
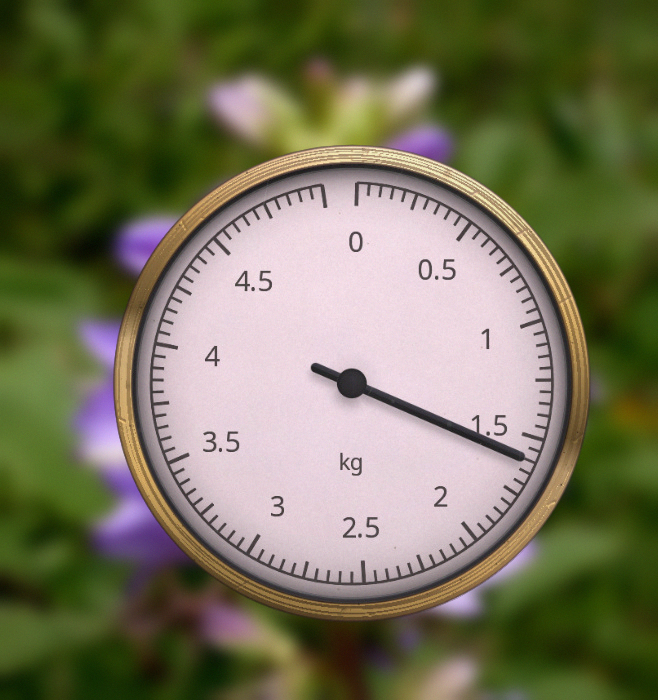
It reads value=1.6 unit=kg
